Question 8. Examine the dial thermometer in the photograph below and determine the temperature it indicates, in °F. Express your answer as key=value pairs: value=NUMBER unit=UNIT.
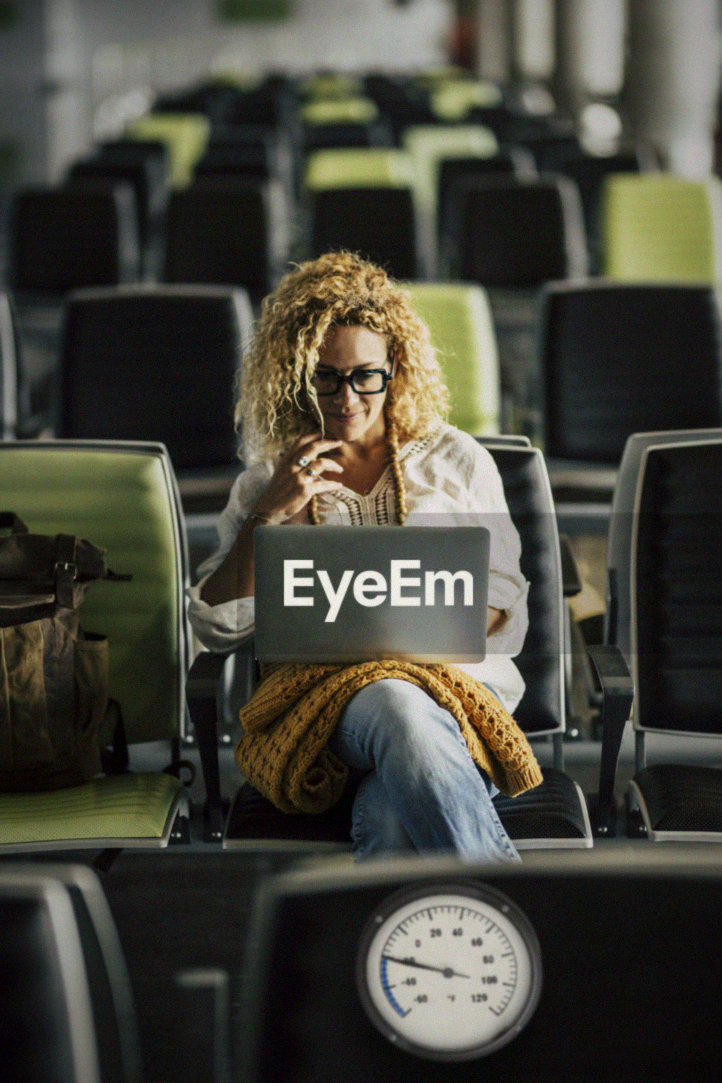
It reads value=-20 unit=°F
